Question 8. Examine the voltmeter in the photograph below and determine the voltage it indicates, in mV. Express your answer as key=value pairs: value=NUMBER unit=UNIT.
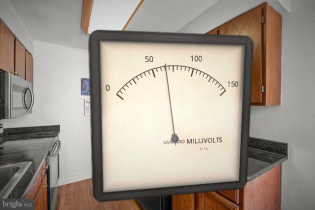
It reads value=65 unit=mV
